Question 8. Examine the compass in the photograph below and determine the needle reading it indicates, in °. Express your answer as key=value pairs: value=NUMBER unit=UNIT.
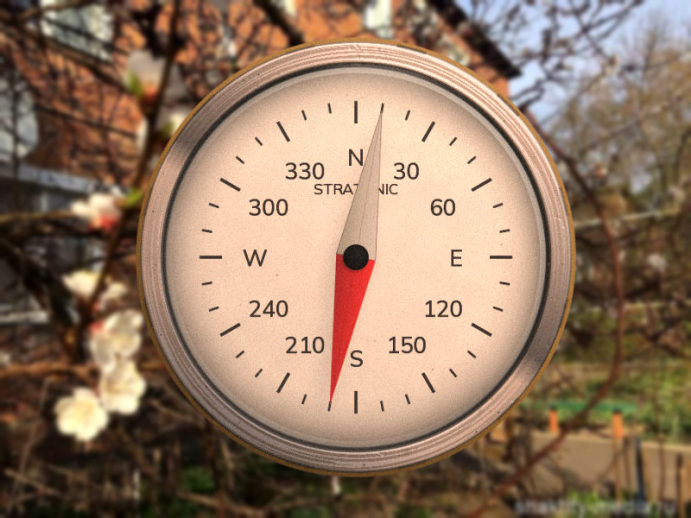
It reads value=190 unit=°
